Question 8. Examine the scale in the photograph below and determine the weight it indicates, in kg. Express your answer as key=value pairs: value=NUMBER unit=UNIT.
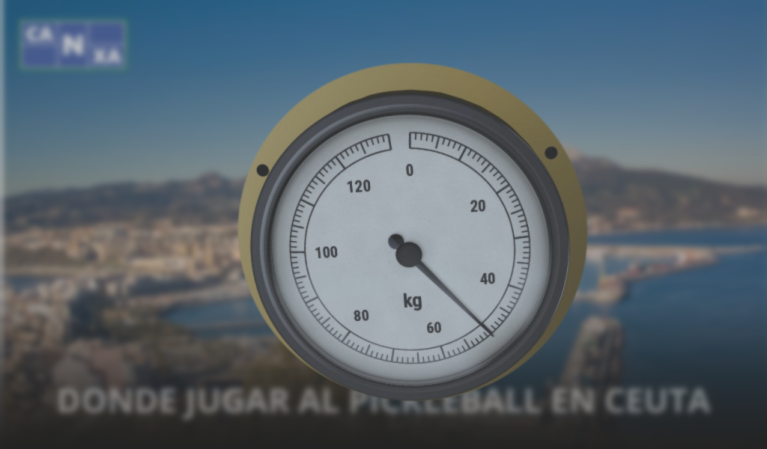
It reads value=50 unit=kg
